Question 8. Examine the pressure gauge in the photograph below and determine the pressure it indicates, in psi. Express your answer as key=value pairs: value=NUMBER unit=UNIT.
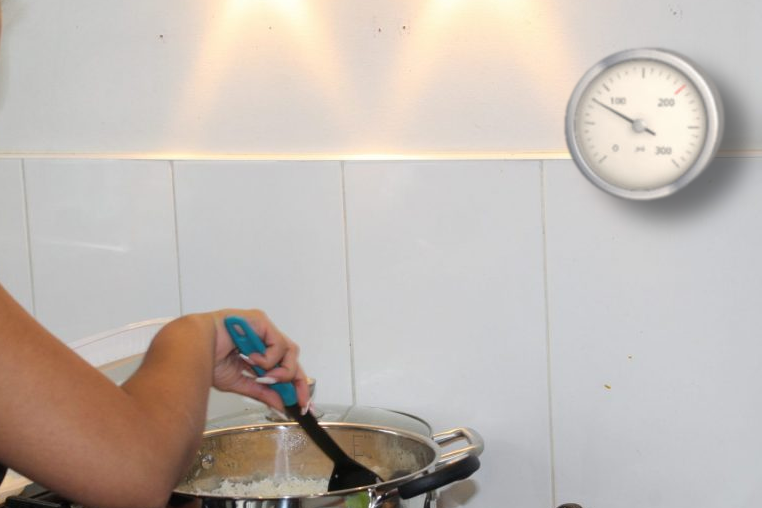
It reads value=80 unit=psi
